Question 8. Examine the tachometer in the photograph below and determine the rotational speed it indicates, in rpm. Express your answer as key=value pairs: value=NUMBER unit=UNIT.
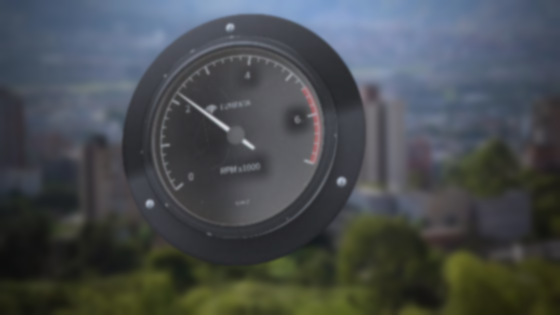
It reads value=2200 unit=rpm
